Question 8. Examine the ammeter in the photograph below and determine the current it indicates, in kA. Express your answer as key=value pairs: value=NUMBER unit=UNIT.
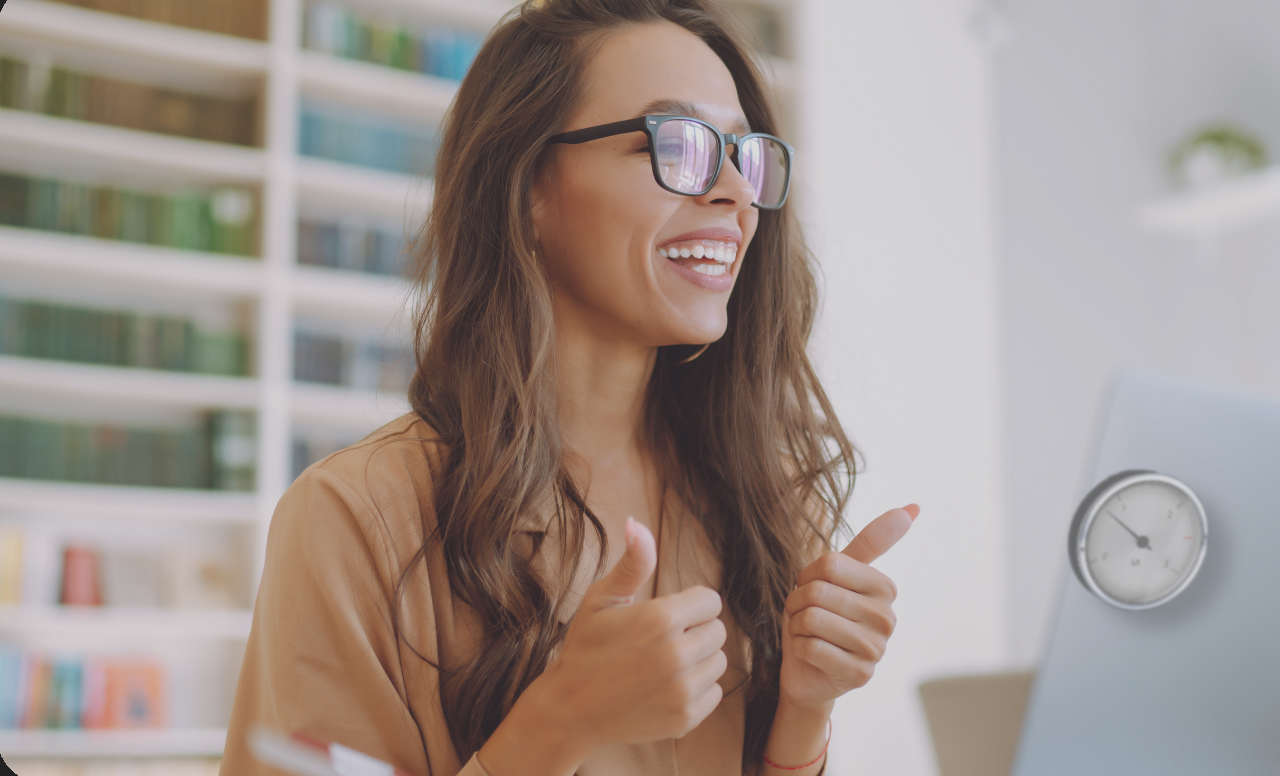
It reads value=0.75 unit=kA
